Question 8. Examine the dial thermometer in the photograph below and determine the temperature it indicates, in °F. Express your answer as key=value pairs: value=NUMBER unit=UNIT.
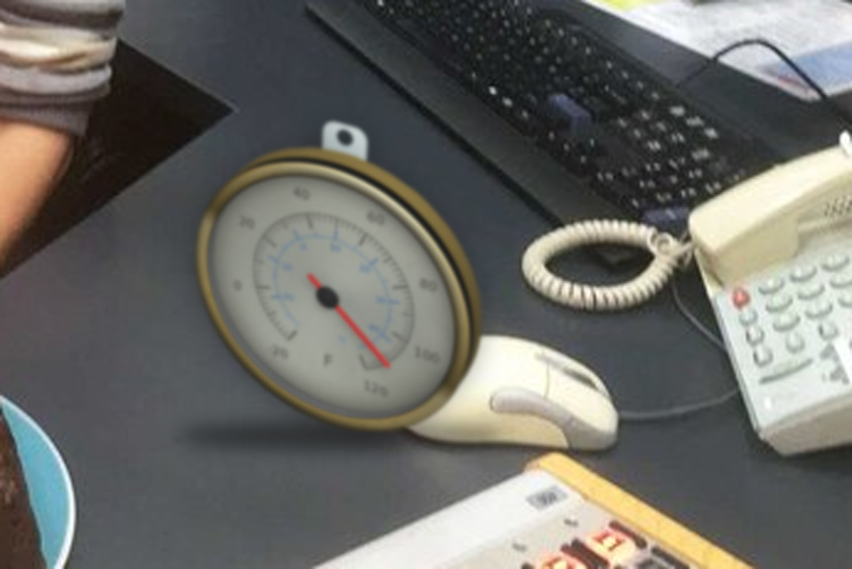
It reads value=110 unit=°F
